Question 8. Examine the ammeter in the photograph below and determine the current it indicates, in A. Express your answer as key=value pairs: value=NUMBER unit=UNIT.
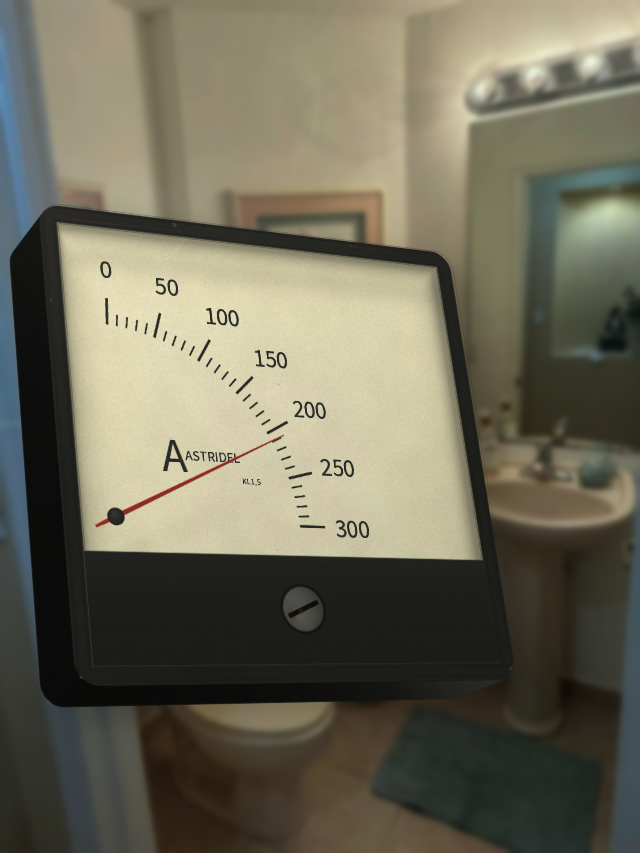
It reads value=210 unit=A
